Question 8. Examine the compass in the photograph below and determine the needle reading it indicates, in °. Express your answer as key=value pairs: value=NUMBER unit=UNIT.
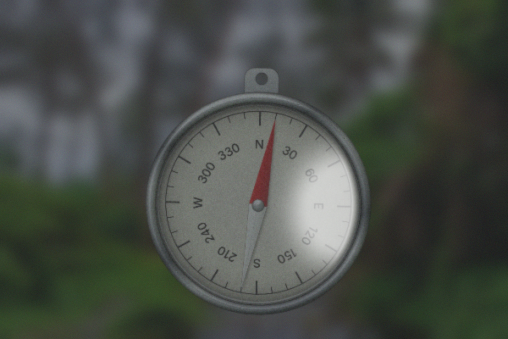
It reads value=10 unit=°
